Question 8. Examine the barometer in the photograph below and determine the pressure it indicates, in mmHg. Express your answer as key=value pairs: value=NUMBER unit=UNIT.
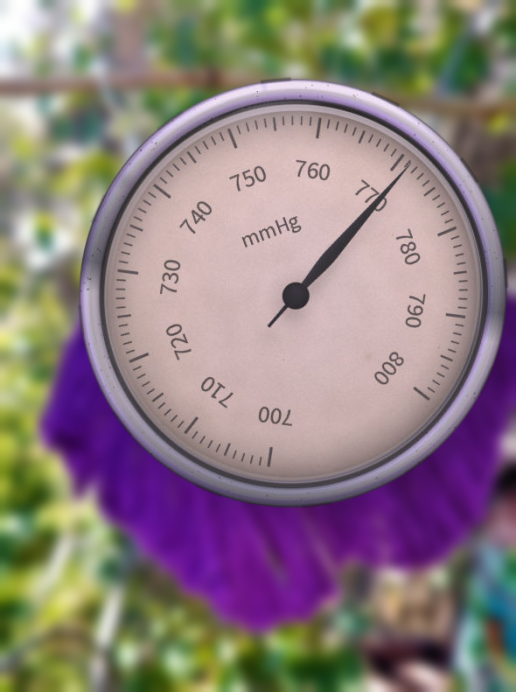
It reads value=771 unit=mmHg
